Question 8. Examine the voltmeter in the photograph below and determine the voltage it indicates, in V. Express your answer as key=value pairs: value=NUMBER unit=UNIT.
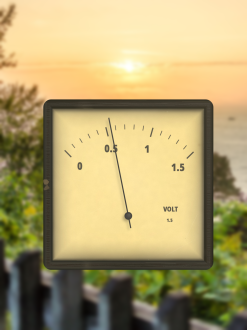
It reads value=0.55 unit=V
